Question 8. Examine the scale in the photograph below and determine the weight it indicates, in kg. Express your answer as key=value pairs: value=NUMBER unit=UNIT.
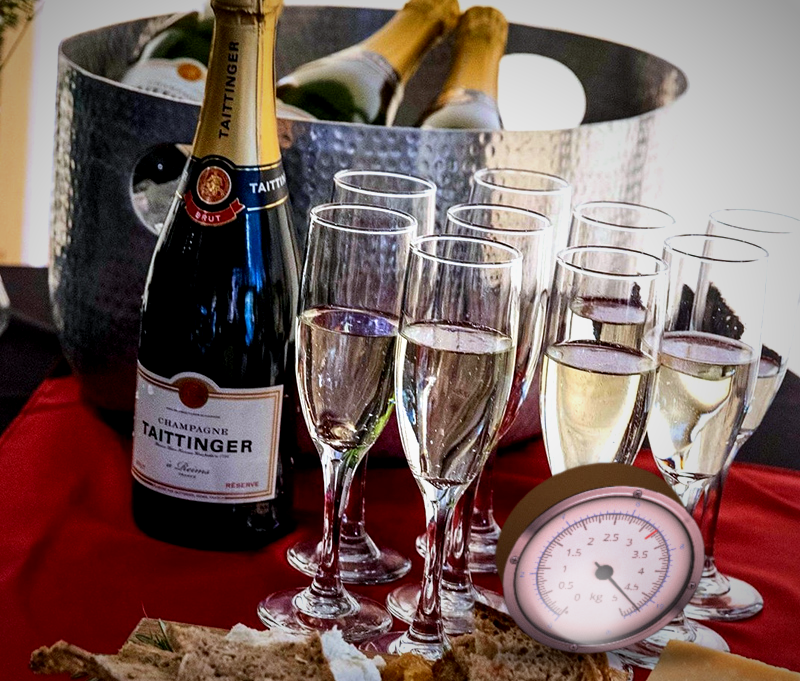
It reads value=4.75 unit=kg
